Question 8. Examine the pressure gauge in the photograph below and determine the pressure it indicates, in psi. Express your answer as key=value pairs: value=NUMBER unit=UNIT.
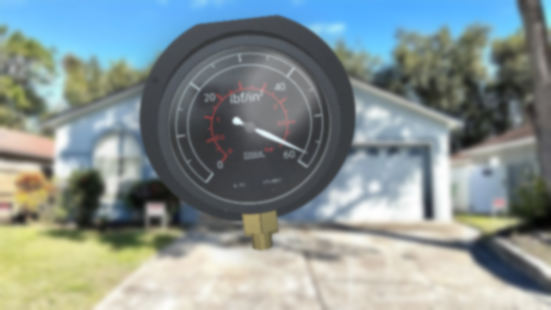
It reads value=57.5 unit=psi
